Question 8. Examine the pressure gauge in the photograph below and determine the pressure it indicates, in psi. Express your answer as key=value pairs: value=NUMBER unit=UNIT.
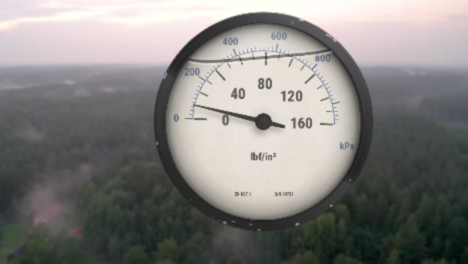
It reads value=10 unit=psi
